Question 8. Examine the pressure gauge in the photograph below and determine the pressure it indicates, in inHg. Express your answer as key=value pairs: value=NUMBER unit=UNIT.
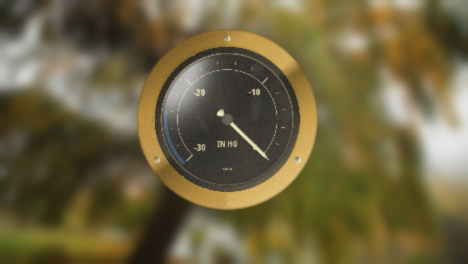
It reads value=0 unit=inHg
